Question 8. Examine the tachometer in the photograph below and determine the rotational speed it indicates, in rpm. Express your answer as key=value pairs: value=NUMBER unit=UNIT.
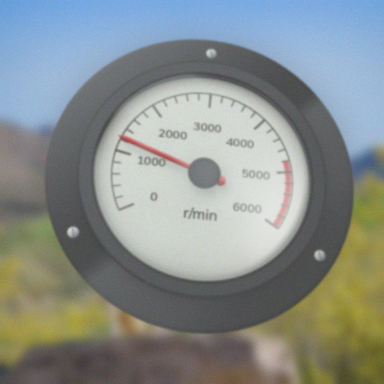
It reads value=1200 unit=rpm
